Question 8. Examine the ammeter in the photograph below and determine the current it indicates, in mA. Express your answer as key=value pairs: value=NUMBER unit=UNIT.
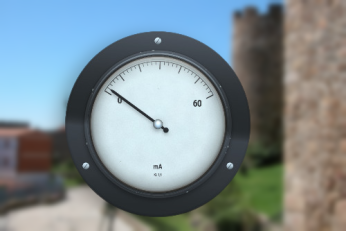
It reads value=2 unit=mA
